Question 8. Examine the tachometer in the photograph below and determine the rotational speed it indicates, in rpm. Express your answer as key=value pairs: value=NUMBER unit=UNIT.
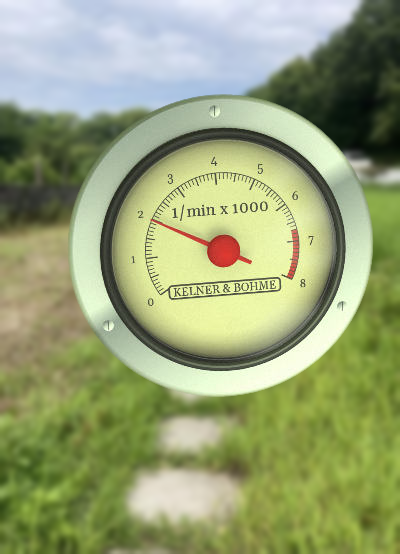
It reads value=2000 unit=rpm
